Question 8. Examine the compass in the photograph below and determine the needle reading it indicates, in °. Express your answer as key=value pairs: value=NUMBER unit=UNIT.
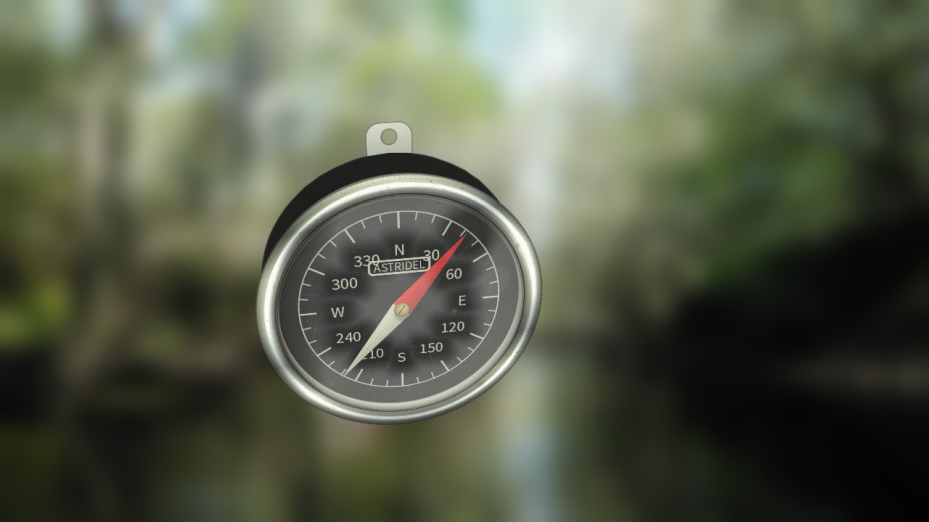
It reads value=40 unit=°
